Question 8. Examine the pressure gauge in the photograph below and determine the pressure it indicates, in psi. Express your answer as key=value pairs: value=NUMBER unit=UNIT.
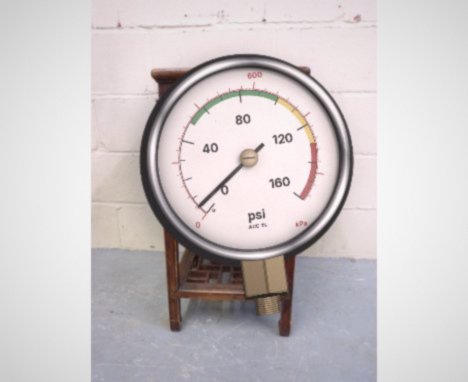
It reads value=5 unit=psi
